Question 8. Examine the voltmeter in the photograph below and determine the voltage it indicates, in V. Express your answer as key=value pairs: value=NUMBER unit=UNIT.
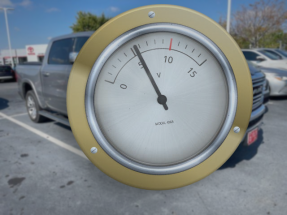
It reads value=5.5 unit=V
